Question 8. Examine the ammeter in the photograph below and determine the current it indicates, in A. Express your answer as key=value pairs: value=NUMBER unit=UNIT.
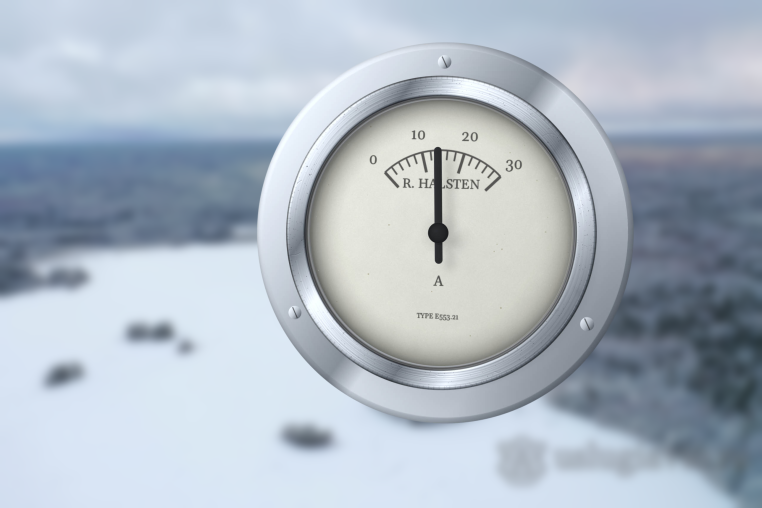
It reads value=14 unit=A
